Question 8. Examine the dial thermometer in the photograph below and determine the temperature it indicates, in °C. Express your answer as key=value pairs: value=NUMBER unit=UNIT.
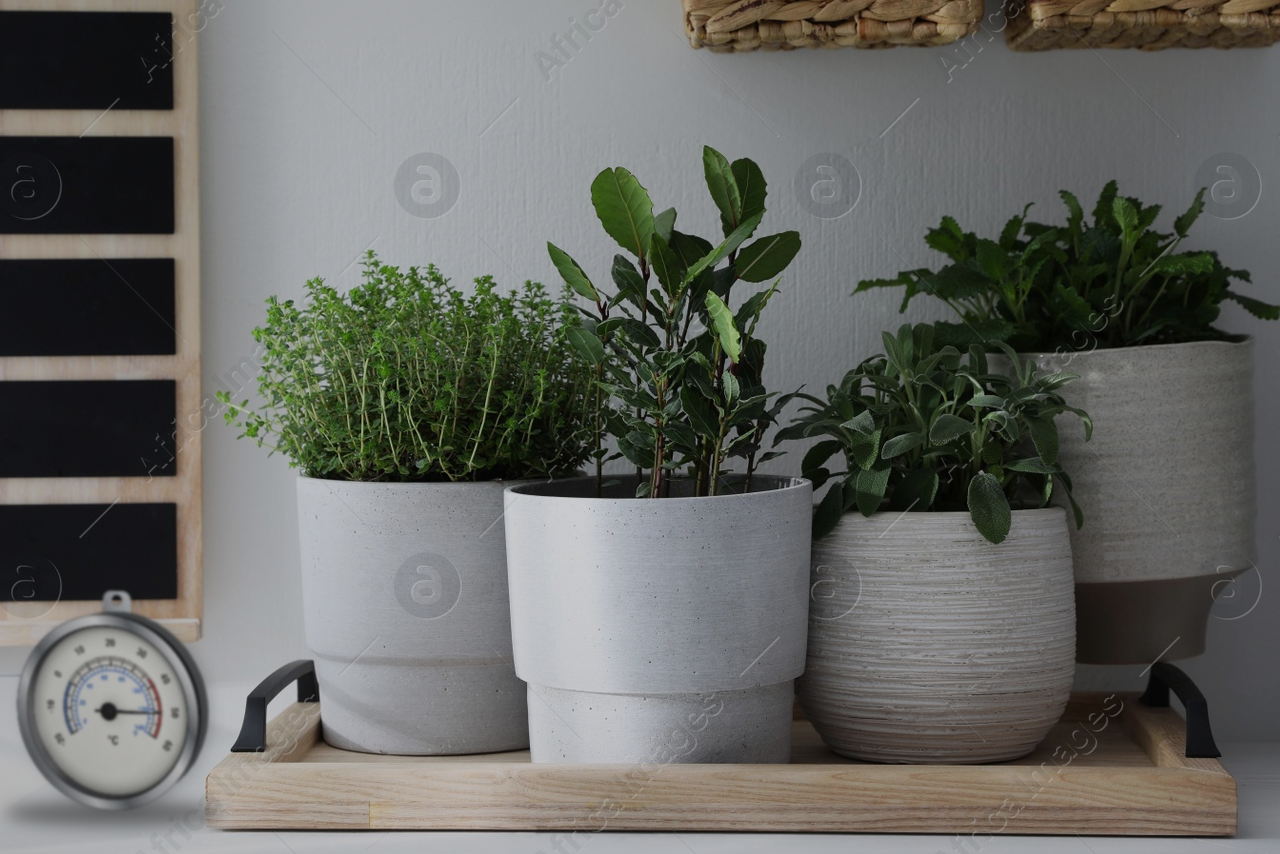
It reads value=50 unit=°C
